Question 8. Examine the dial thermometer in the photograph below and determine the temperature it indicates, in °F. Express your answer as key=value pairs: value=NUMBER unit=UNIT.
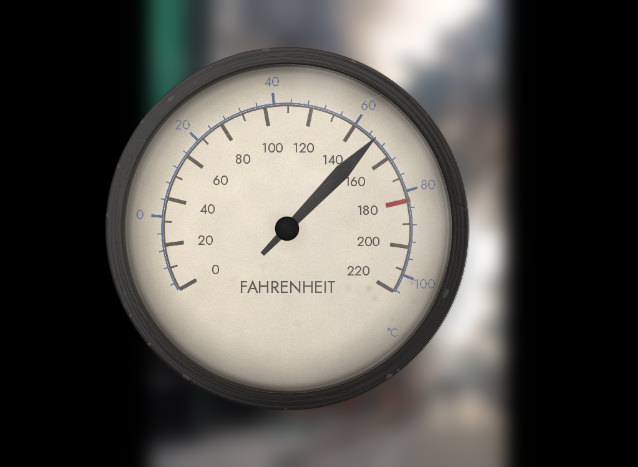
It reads value=150 unit=°F
